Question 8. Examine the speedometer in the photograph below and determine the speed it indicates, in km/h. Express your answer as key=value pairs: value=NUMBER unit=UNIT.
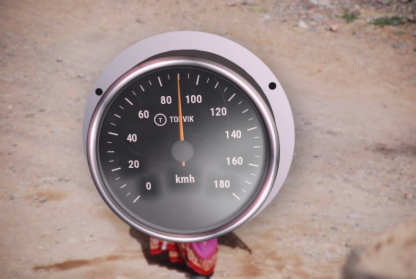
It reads value=90 unit=km/h
